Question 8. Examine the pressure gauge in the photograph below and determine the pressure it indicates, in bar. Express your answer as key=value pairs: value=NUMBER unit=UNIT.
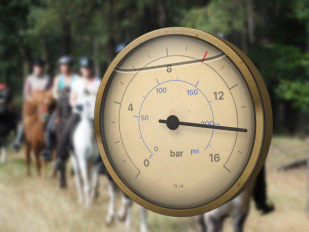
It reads value=14 unit=bar
